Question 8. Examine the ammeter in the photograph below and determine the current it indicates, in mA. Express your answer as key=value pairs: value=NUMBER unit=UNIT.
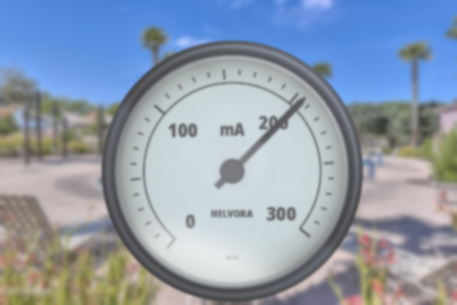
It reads value=205 unit=mA
